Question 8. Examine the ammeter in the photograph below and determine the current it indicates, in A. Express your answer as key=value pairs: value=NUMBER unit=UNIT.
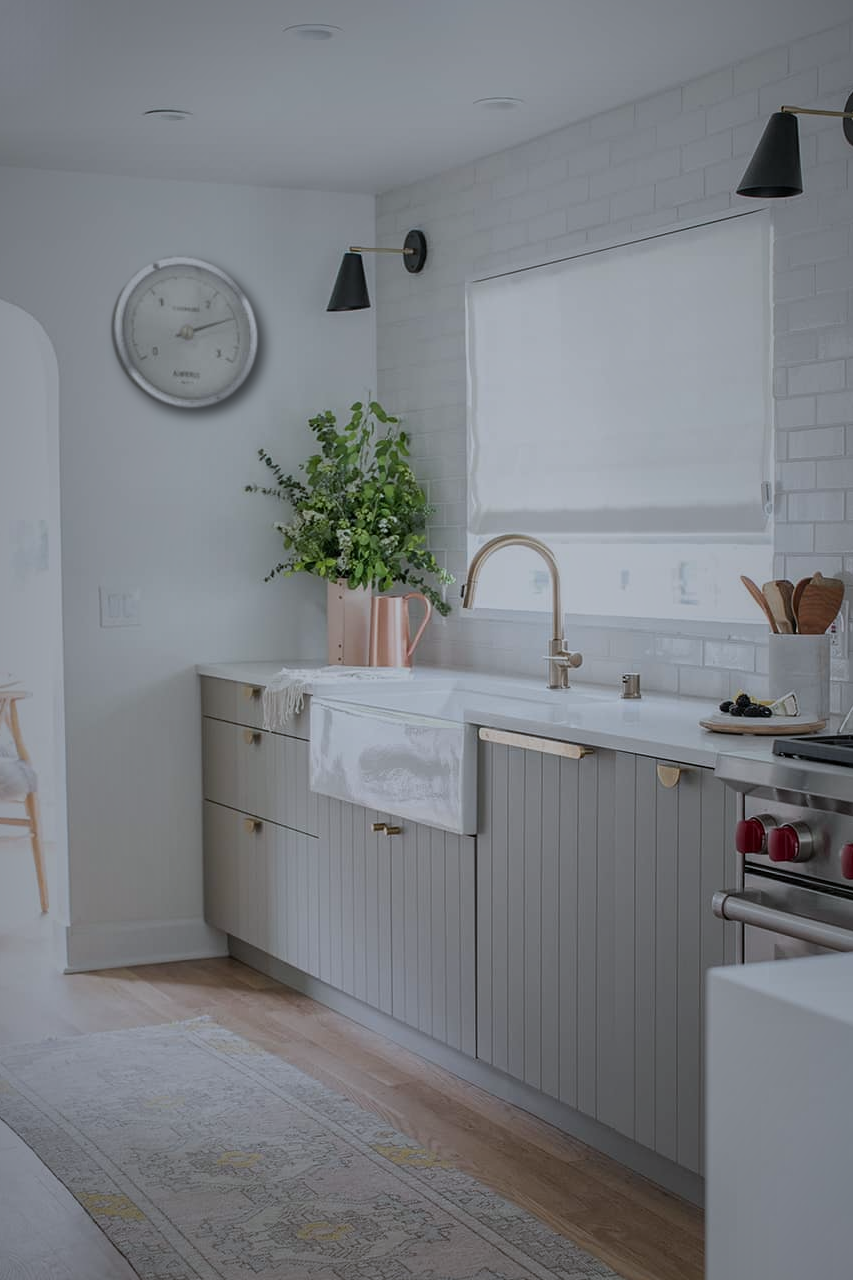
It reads value=2.4 unit=A
